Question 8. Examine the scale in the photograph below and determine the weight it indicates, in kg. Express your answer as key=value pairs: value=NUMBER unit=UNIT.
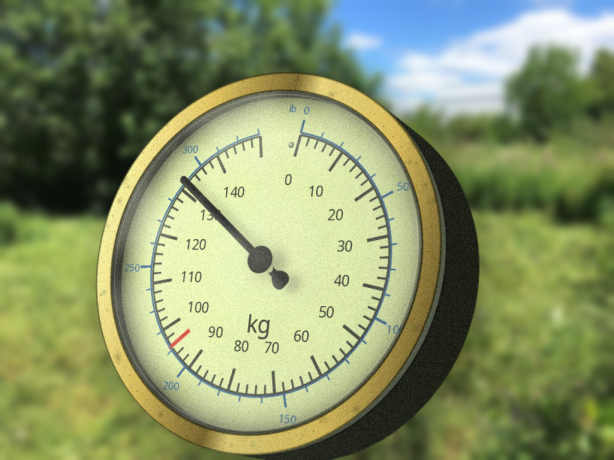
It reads value=132 unit=kg
